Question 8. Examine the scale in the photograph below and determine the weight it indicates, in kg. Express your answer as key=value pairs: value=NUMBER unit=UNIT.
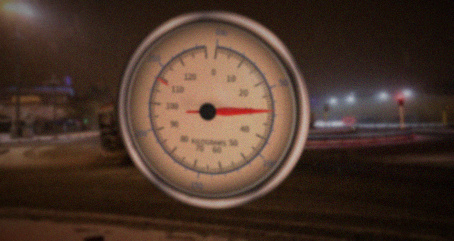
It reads value=30 unit=kg
